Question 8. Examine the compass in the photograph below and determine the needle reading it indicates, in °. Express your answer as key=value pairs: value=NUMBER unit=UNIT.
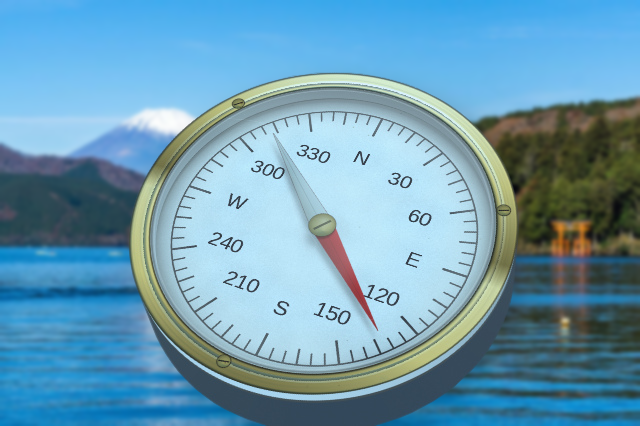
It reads value=132.5 unit=°
